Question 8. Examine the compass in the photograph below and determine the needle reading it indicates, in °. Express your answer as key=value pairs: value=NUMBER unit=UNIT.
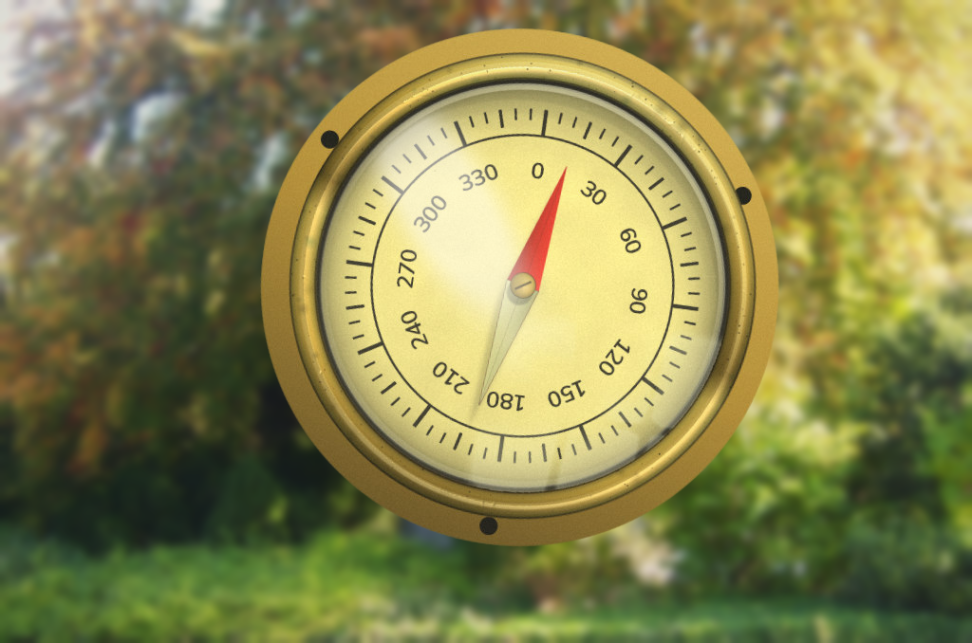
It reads value=12.5 unit=°
